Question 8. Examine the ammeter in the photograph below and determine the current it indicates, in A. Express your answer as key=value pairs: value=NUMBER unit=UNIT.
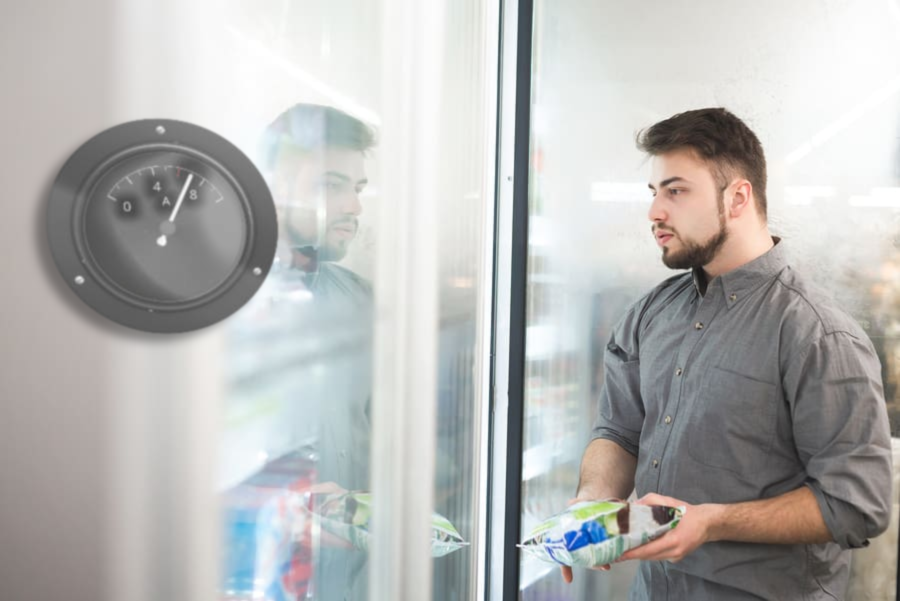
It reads value=7 unit=A
